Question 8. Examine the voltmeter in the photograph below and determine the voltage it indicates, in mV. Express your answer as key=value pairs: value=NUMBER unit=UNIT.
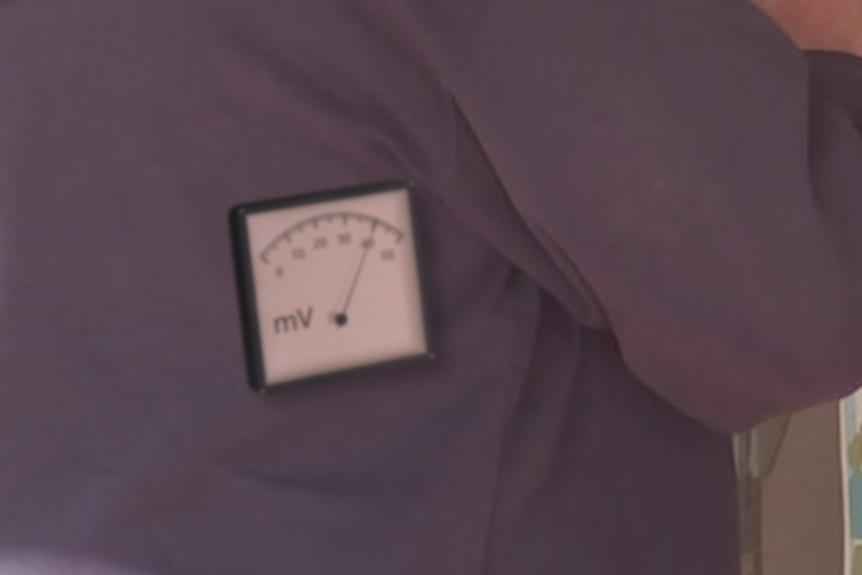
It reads value=40 unit=mV
